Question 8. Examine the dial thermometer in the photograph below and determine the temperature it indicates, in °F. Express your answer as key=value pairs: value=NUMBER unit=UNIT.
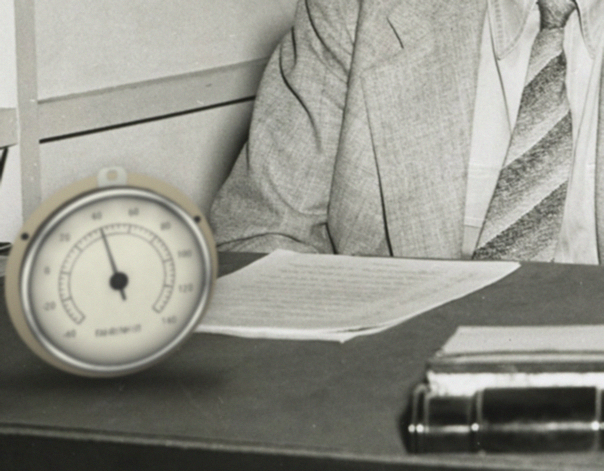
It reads value=40 unit=°F
